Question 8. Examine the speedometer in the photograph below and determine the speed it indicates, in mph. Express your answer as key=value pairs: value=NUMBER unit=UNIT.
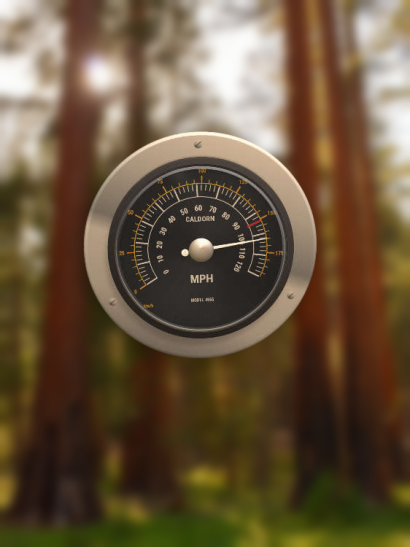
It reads value=102 unit=mph
